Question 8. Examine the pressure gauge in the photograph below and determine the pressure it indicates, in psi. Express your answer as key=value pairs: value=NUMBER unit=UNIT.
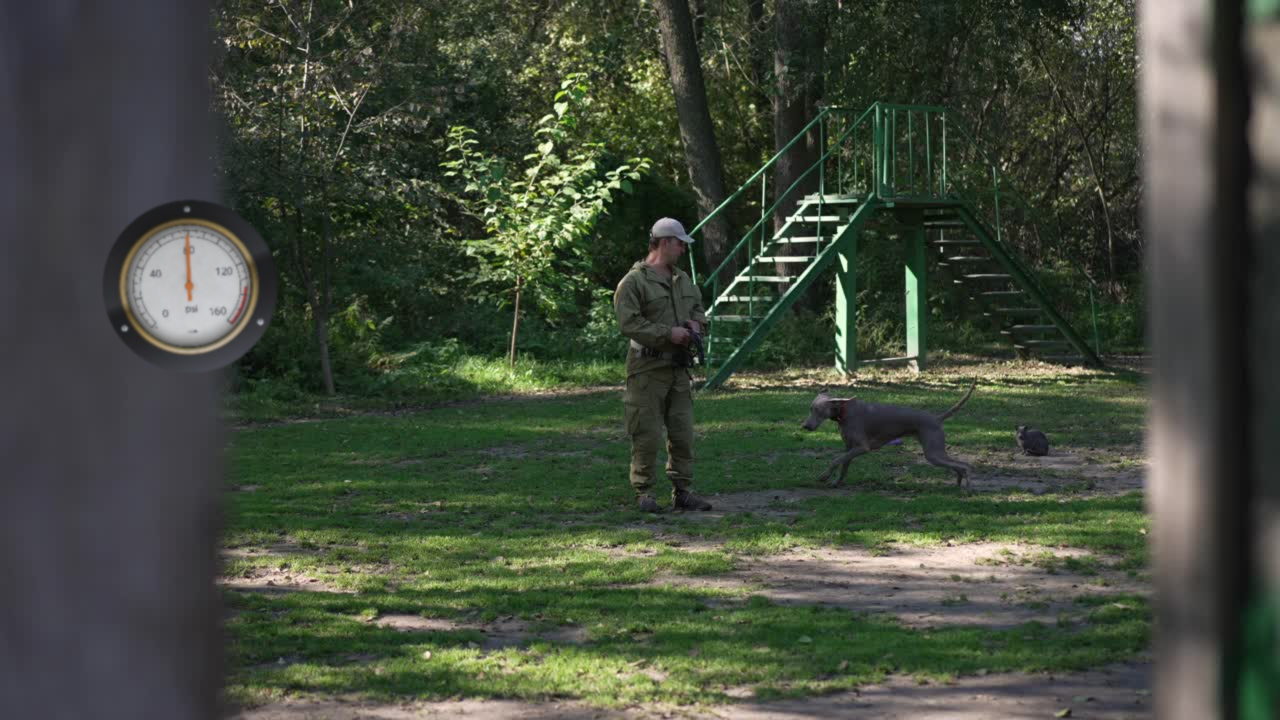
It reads value=80 unit=psi
